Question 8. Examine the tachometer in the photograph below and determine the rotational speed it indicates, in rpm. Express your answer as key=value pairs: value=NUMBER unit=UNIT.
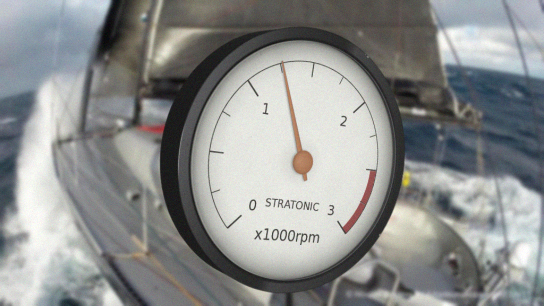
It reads value=1250 unit=rpm
